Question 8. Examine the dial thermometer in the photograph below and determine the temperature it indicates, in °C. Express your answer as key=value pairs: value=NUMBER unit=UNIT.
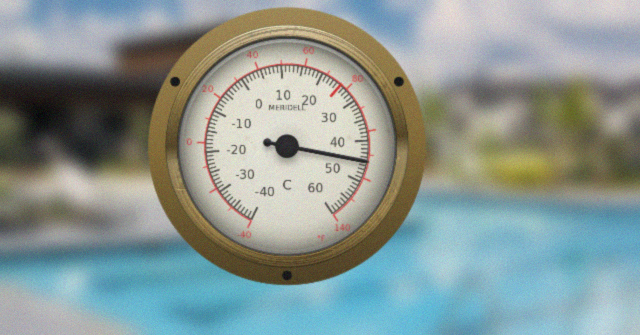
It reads value=45 unit=°C
